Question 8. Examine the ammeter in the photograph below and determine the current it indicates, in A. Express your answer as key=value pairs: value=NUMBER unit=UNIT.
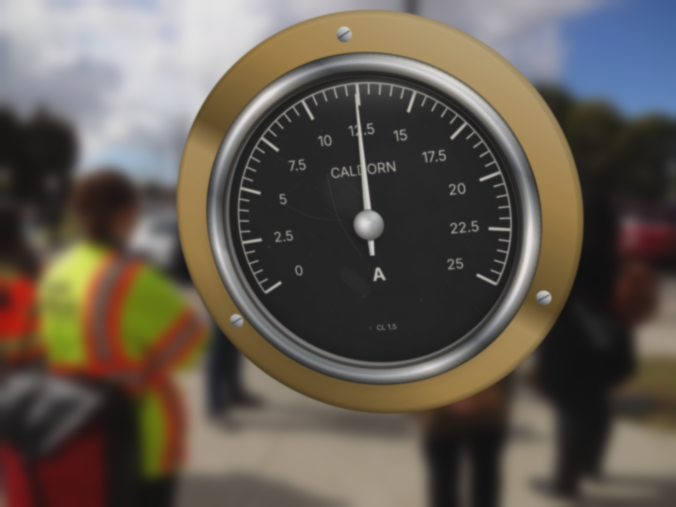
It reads value=12.5 unit=A
